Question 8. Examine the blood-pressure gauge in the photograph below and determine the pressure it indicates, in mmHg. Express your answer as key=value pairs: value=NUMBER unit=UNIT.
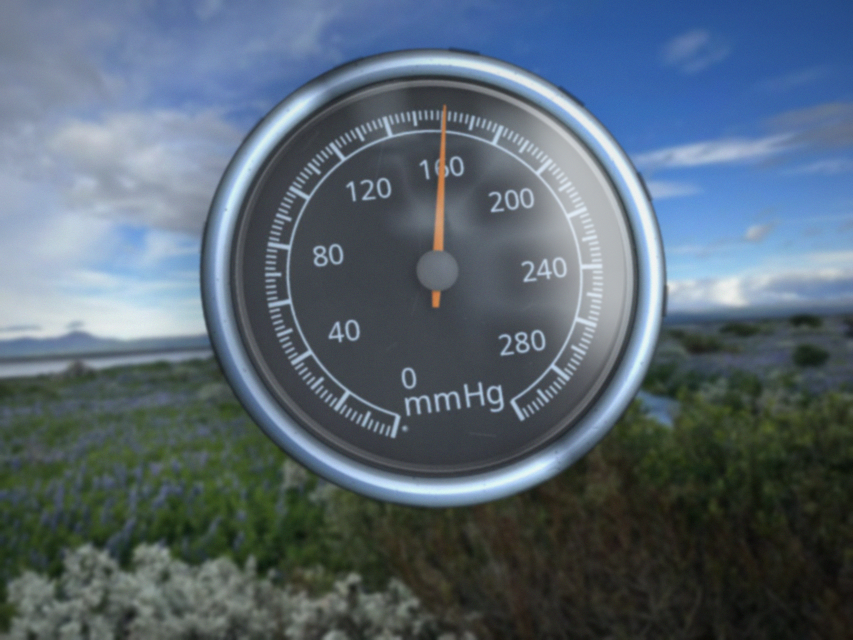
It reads value=160 unit=mmHg
